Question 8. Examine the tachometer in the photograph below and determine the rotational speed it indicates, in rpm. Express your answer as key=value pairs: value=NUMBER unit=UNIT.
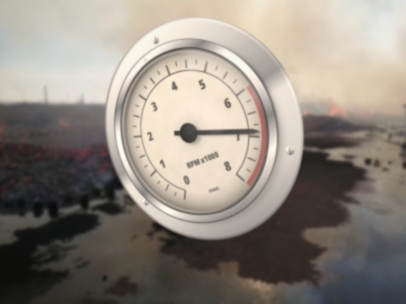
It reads value=6875 unit=rpm
